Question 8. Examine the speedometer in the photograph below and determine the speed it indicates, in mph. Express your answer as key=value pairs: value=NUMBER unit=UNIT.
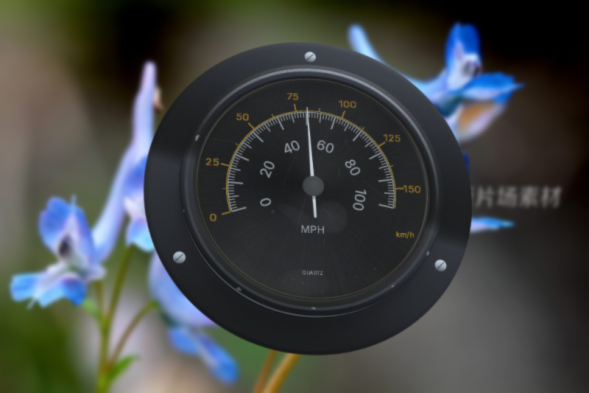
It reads value=50 unit=mph
